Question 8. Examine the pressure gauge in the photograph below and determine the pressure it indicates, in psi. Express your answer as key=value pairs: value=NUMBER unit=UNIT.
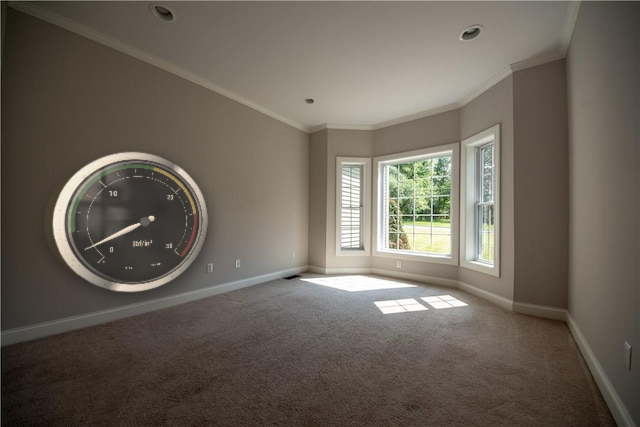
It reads value=2 unit=psi
